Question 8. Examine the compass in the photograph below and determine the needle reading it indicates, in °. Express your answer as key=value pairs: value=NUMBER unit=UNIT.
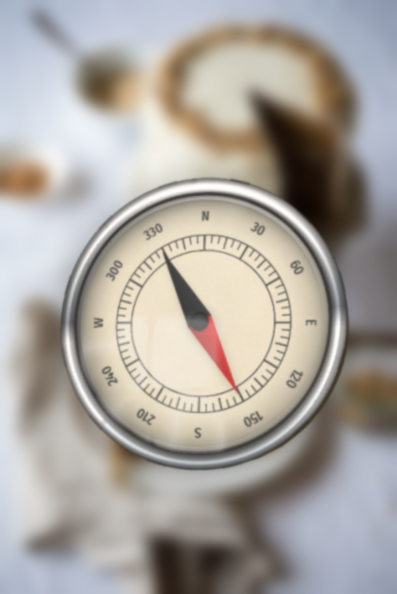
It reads value=150 unit=°
